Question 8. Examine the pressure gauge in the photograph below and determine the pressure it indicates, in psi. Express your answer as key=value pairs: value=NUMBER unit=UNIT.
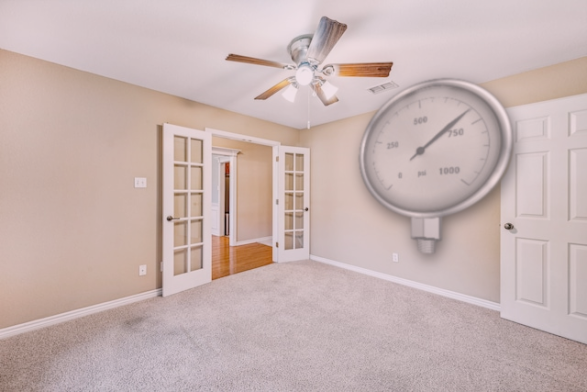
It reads value=700 unit=psi
